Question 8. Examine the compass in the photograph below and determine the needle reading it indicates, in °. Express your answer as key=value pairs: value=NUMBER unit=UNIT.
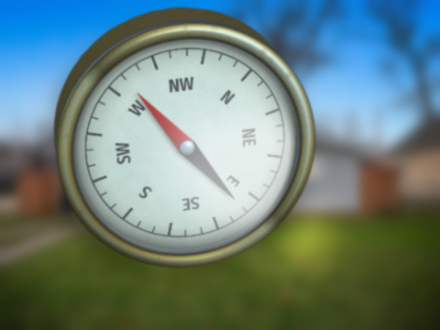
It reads value=280 unit=°
